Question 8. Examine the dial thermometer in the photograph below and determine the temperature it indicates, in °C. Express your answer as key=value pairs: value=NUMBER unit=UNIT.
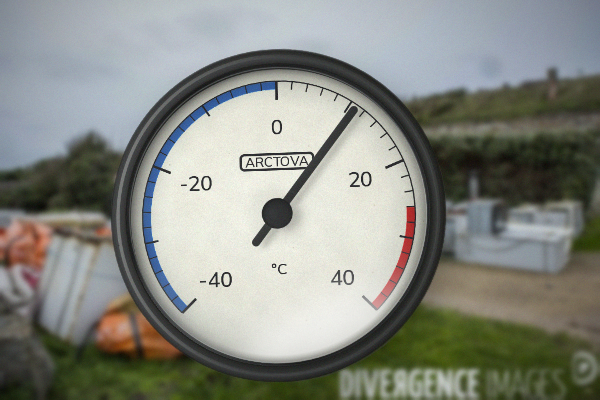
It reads value=11 unit=°C
